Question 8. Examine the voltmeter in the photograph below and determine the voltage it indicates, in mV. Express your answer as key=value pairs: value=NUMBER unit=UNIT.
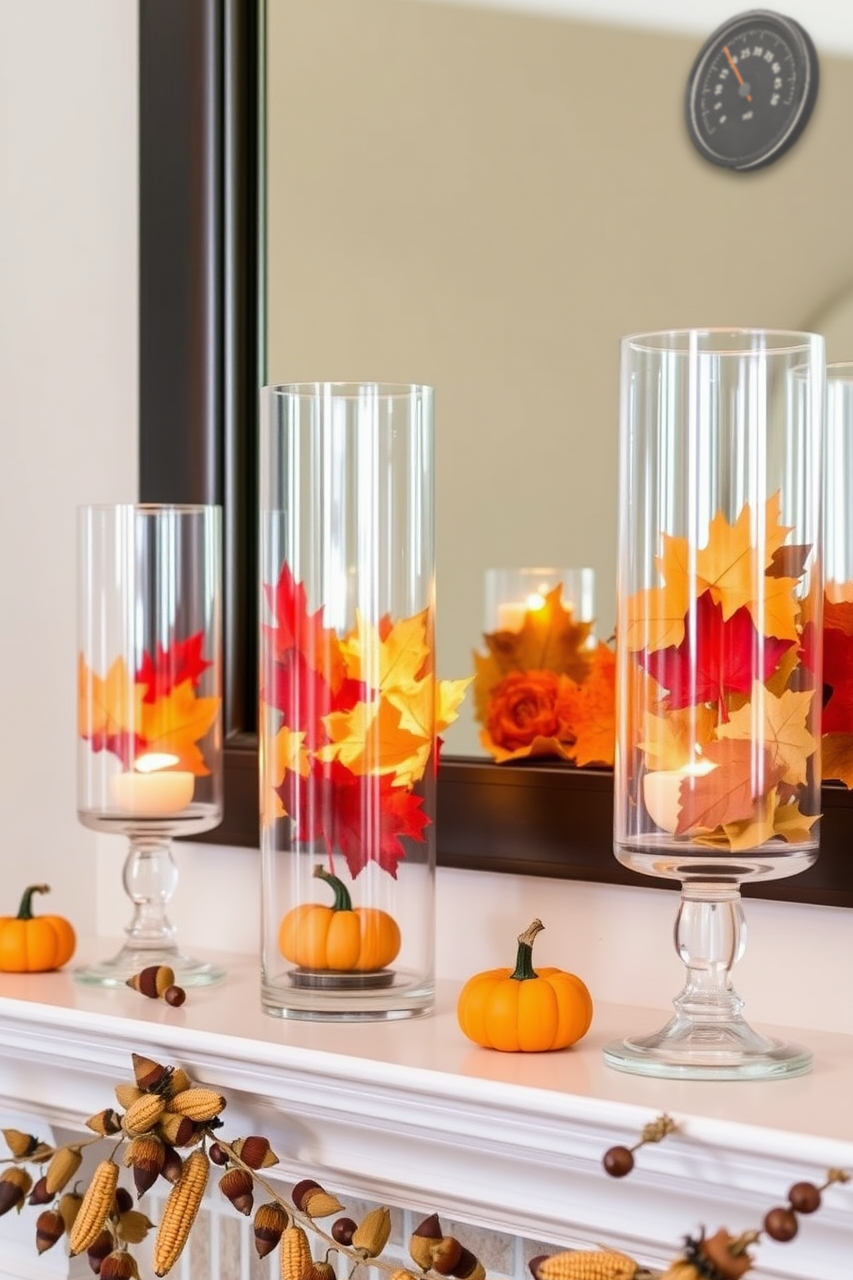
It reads value=20 unit=mV
